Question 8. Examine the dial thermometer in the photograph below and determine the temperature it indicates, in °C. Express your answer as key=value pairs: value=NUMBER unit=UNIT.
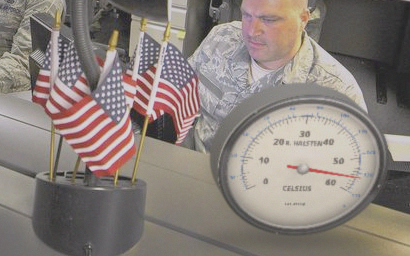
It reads value=55 unit=°C
